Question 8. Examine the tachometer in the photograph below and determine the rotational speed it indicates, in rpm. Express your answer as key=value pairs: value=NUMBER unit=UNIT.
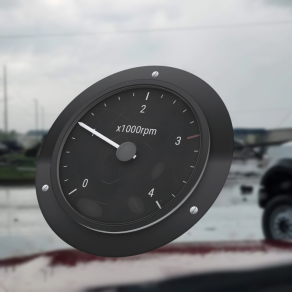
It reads value=1000 unit=rpm
